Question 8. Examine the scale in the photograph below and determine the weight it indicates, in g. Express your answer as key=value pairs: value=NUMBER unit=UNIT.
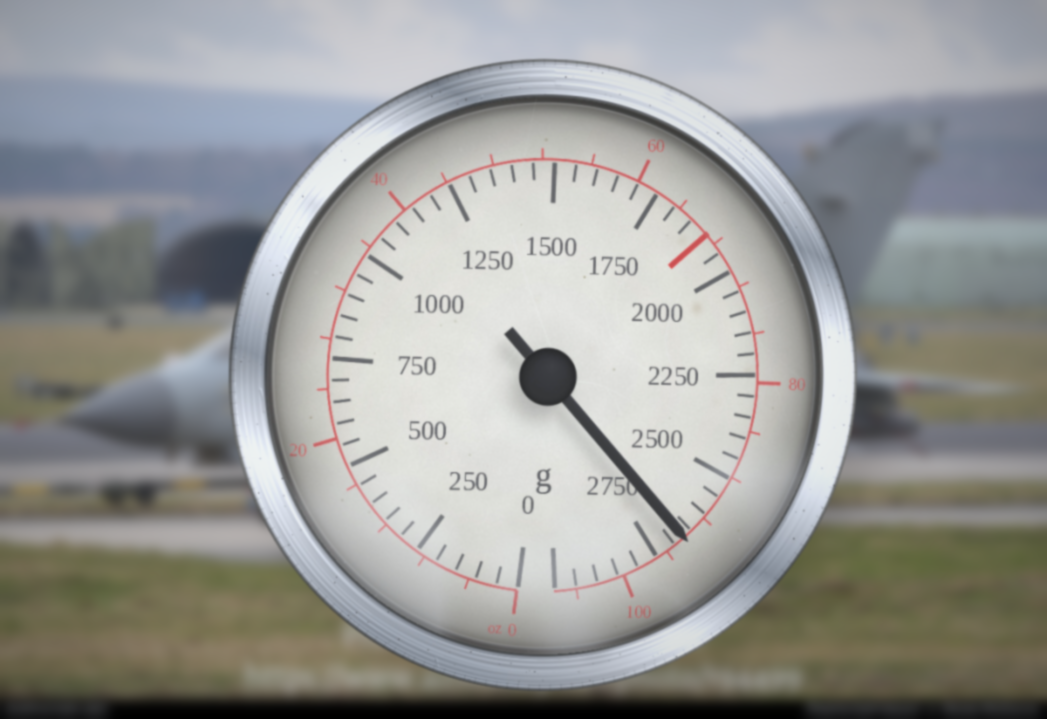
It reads value=2675 unit=g
